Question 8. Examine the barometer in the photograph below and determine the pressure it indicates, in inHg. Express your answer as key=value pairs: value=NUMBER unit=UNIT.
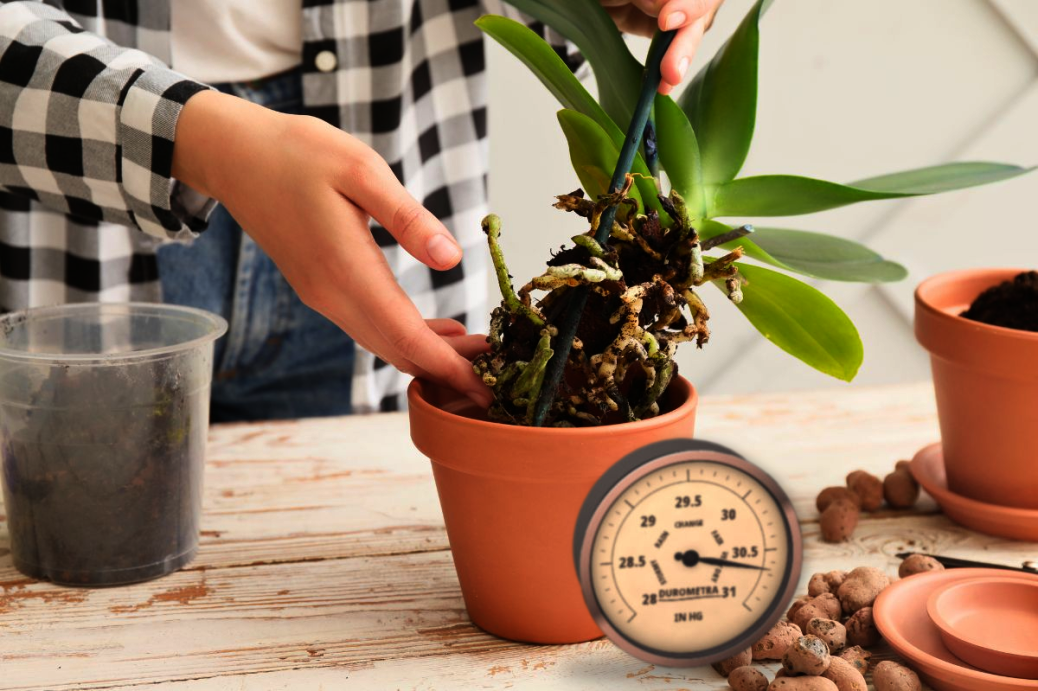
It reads value=30.65 unit=inHg
